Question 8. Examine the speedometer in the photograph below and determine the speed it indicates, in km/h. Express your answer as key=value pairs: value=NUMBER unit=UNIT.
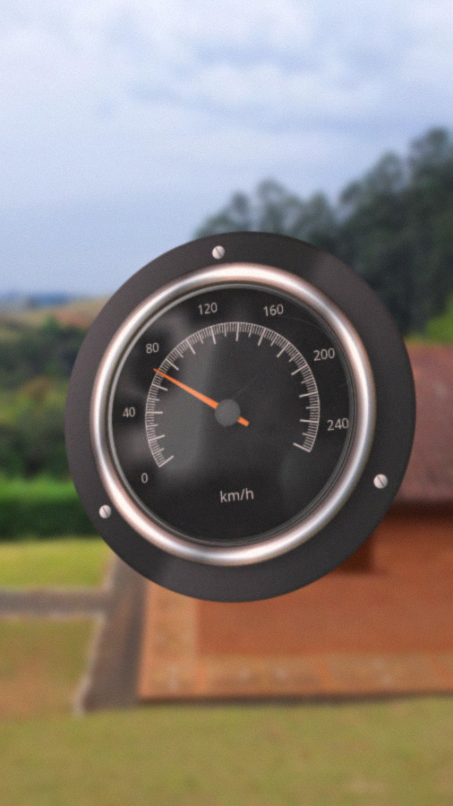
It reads value=70 unit=km/h
